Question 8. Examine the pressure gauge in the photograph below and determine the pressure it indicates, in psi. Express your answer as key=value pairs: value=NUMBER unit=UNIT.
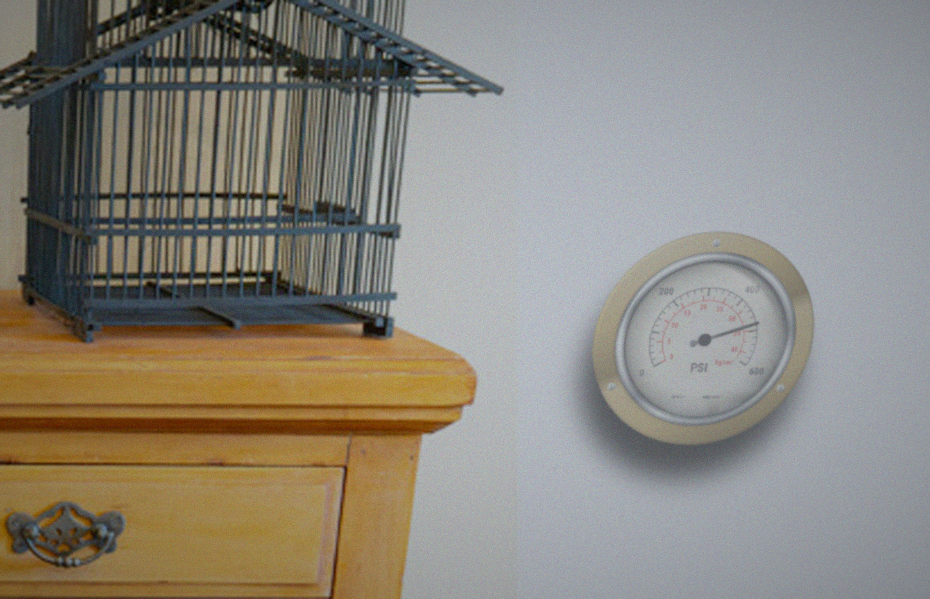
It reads value=480 unit=psi
